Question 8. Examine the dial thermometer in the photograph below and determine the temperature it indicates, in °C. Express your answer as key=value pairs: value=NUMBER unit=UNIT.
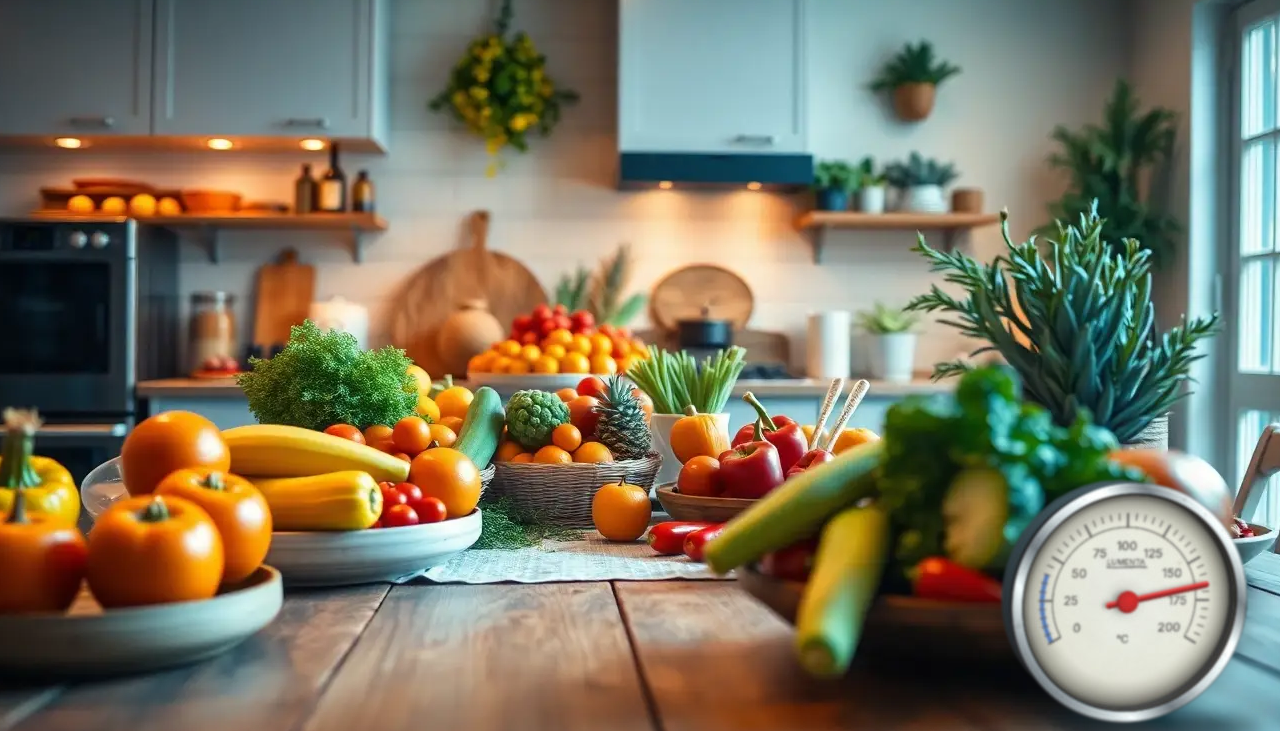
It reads value=165 unit=°C
